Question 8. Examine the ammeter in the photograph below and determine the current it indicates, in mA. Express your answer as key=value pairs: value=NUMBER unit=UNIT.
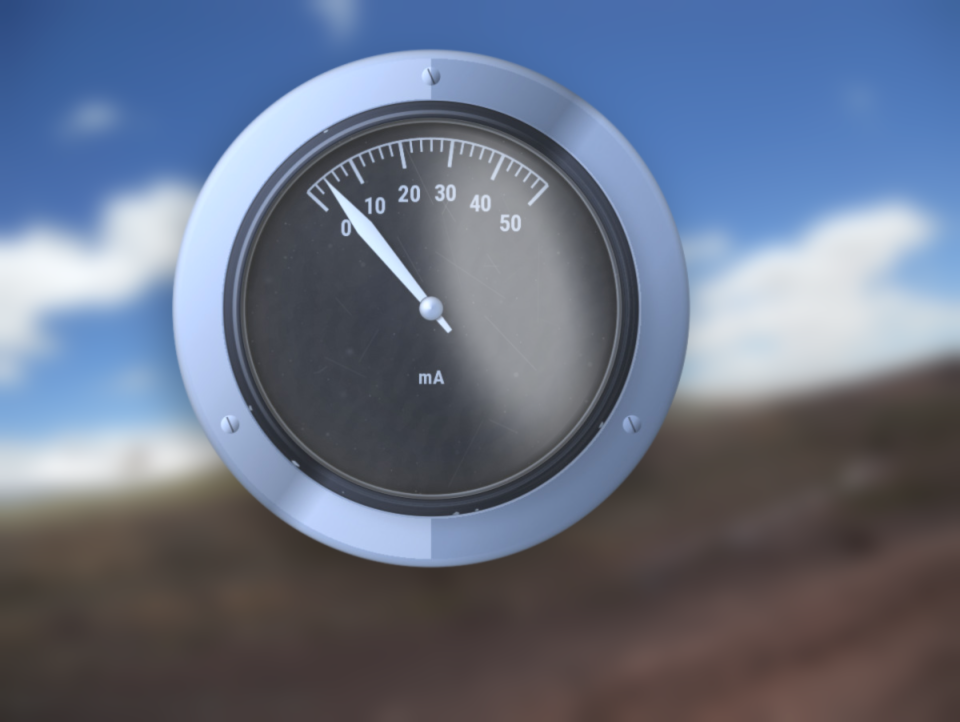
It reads value=4 unit=mA
